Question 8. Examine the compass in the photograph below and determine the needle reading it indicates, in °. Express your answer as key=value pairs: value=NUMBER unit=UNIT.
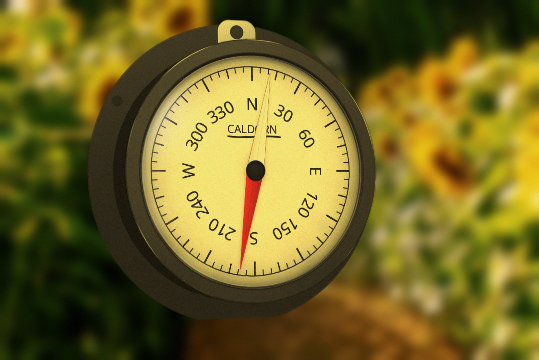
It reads value=190 unit=°
